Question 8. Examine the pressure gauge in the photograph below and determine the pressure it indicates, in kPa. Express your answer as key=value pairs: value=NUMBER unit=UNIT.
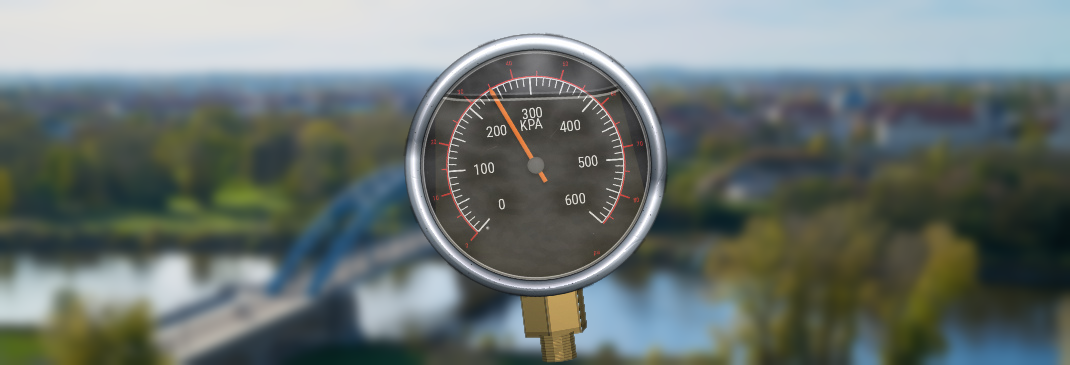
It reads value=240 unit=kPa
